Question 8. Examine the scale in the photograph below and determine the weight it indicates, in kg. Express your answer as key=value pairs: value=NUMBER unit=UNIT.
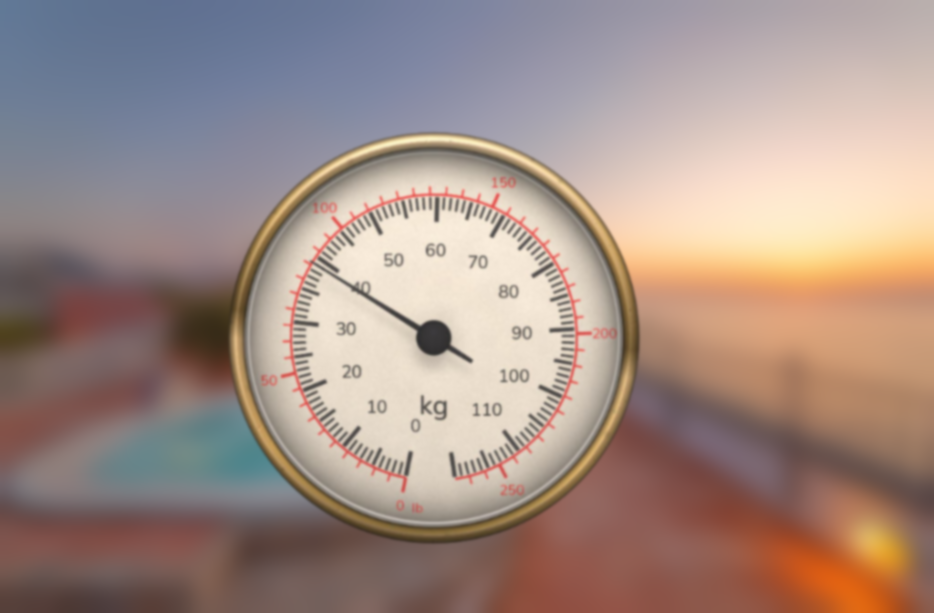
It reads value=39 unit=kg
